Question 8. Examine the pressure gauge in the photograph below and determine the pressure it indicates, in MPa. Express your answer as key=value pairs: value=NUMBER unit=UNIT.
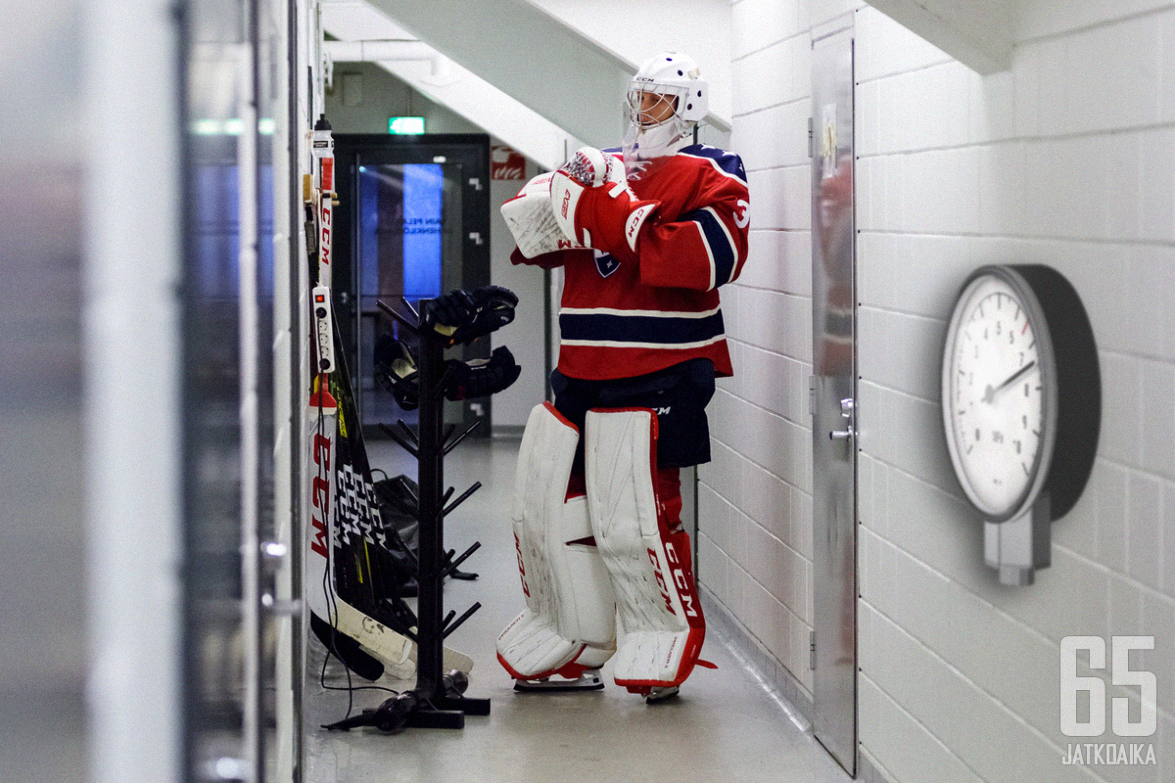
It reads value=7.5 unit=MPa
